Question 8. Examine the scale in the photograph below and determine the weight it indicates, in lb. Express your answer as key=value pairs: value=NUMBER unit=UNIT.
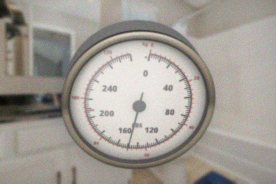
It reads value=150 unit=lb
